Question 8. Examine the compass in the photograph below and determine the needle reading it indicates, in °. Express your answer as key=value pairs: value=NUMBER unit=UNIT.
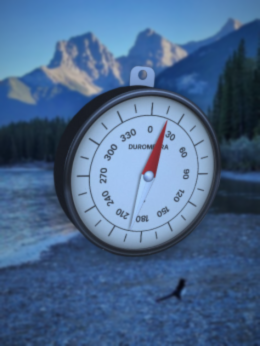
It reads value=15 unit=°
